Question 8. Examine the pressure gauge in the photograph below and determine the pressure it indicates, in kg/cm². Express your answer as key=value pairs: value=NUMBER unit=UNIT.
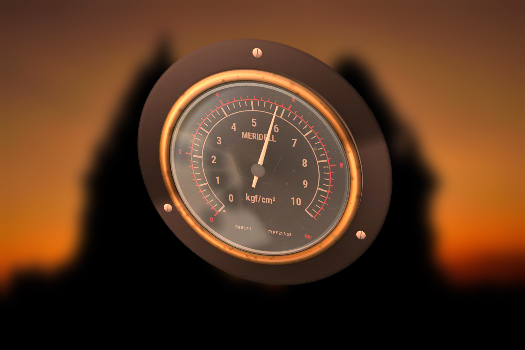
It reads value=5.8 unit=kg/cm²
